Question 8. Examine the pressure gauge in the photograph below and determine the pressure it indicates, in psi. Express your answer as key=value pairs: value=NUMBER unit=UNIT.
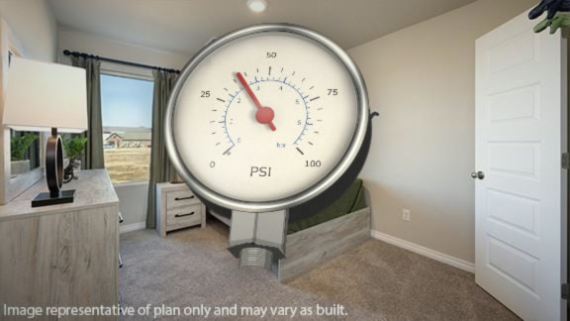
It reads value=37.5 unit=psi
